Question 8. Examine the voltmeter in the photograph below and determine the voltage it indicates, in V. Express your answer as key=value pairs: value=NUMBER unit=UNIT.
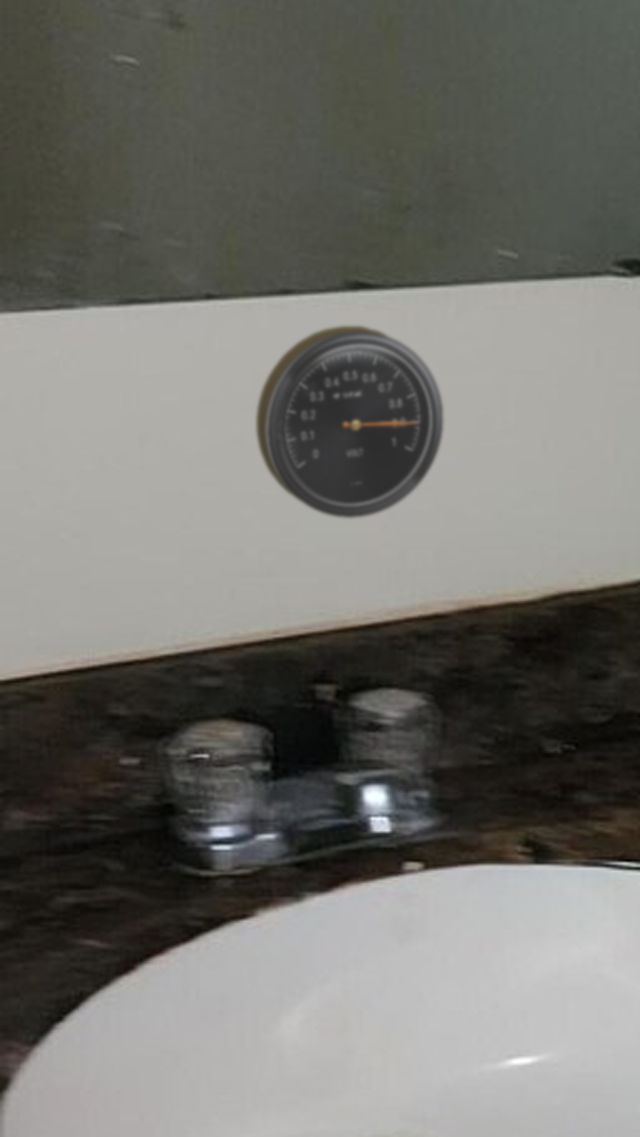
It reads value=0.9 unit=V
